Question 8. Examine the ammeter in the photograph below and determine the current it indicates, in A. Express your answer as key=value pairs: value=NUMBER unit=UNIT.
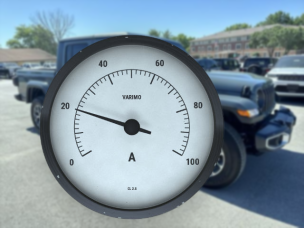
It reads value=20 unit=A
